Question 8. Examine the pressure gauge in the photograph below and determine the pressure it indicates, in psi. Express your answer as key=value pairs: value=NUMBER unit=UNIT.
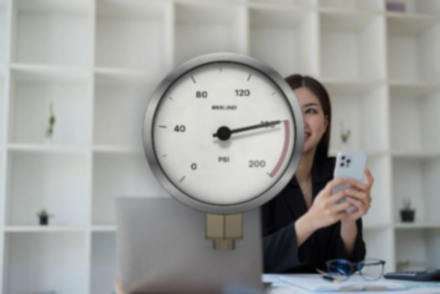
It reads value=160 unit=psi
